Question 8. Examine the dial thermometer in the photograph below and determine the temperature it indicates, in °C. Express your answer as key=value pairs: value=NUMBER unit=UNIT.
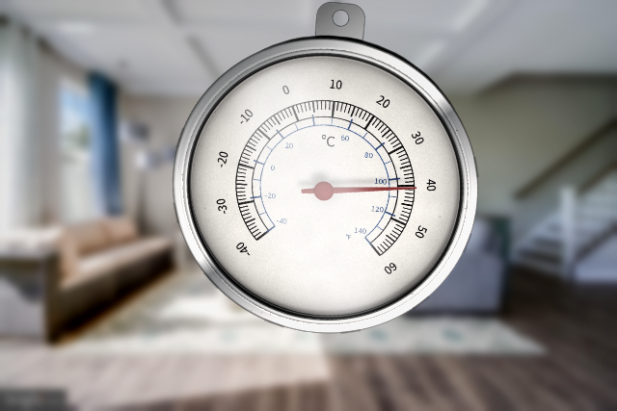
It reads value=40 unit=°C
